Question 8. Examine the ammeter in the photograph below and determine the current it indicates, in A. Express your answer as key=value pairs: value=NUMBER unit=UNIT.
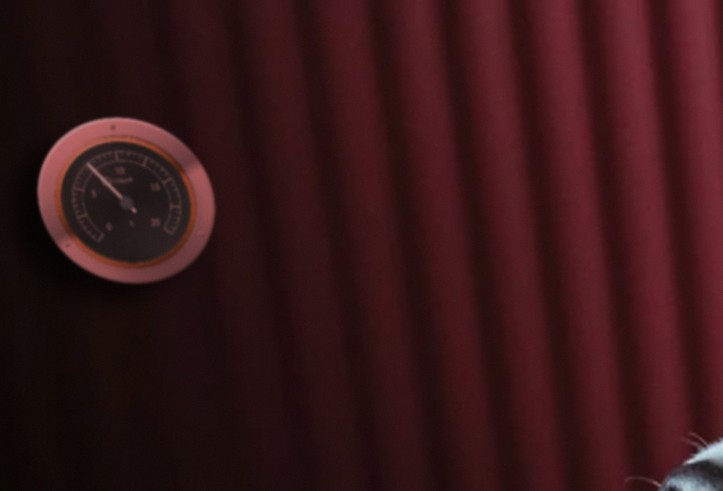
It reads value=7.5 unit=A
